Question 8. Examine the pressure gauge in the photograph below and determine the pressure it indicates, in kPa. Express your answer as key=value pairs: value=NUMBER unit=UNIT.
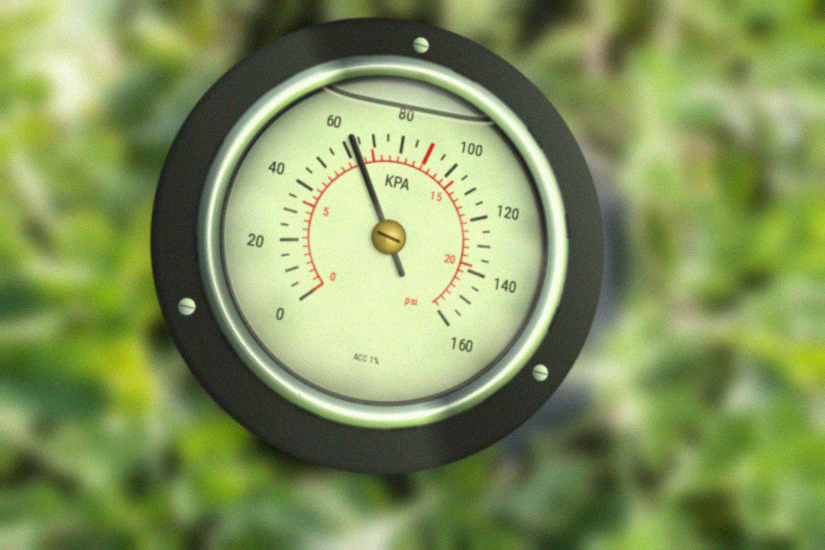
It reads value=62.5 unit=kPa
